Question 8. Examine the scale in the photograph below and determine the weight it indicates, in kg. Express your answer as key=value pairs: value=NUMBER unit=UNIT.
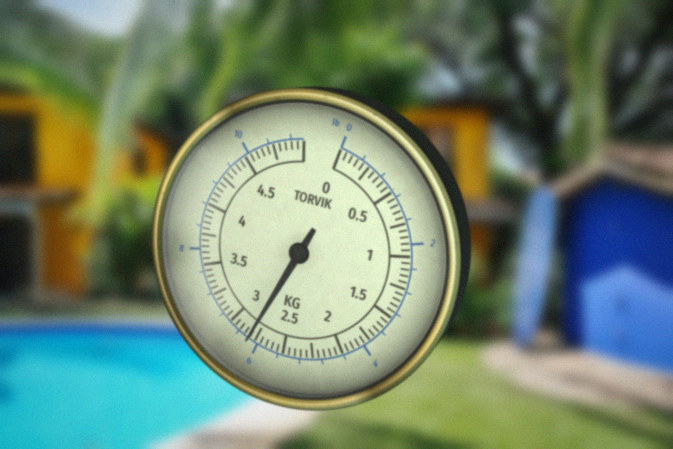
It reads value=2.8 unit=kg
